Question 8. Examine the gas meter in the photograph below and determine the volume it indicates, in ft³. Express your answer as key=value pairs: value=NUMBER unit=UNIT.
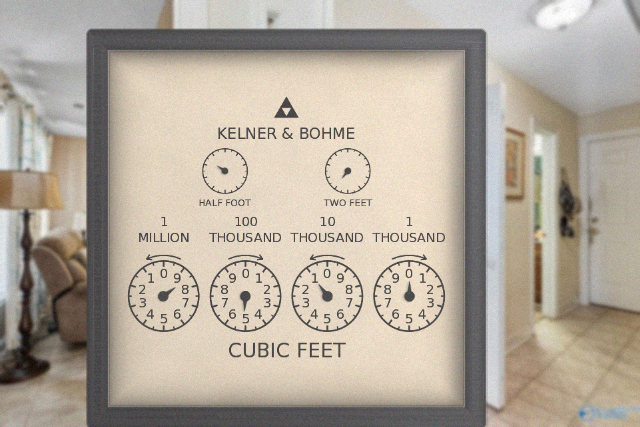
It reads value=851000 unit=ft³
